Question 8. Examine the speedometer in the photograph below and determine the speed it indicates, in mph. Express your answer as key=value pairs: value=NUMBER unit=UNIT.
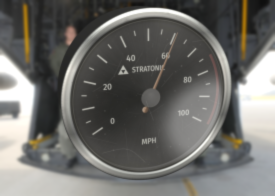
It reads value=60 unit=mph
